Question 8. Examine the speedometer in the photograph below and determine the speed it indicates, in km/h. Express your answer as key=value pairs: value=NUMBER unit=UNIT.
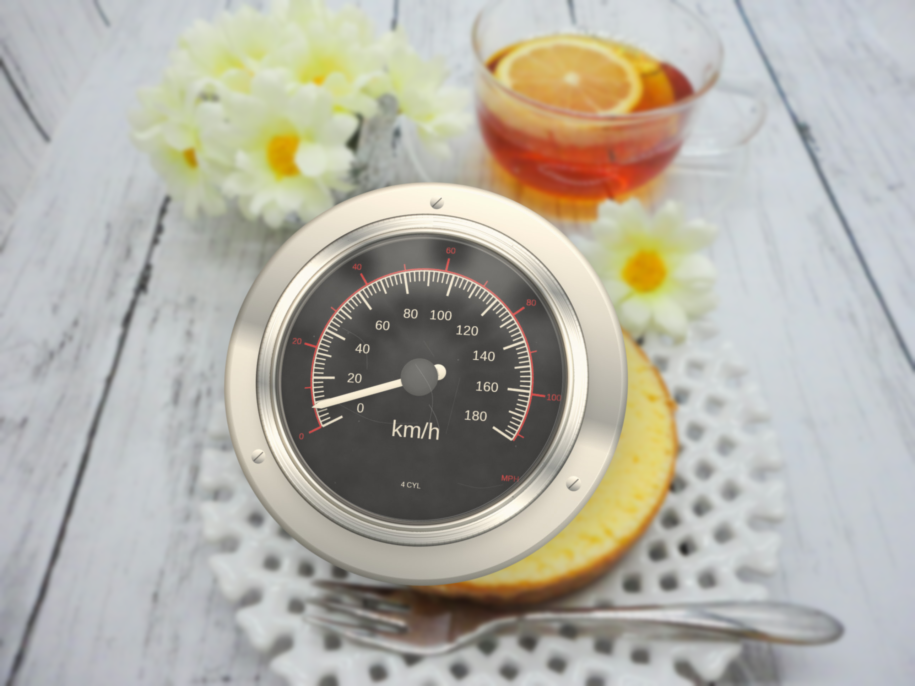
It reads value=8 unit=km/h
